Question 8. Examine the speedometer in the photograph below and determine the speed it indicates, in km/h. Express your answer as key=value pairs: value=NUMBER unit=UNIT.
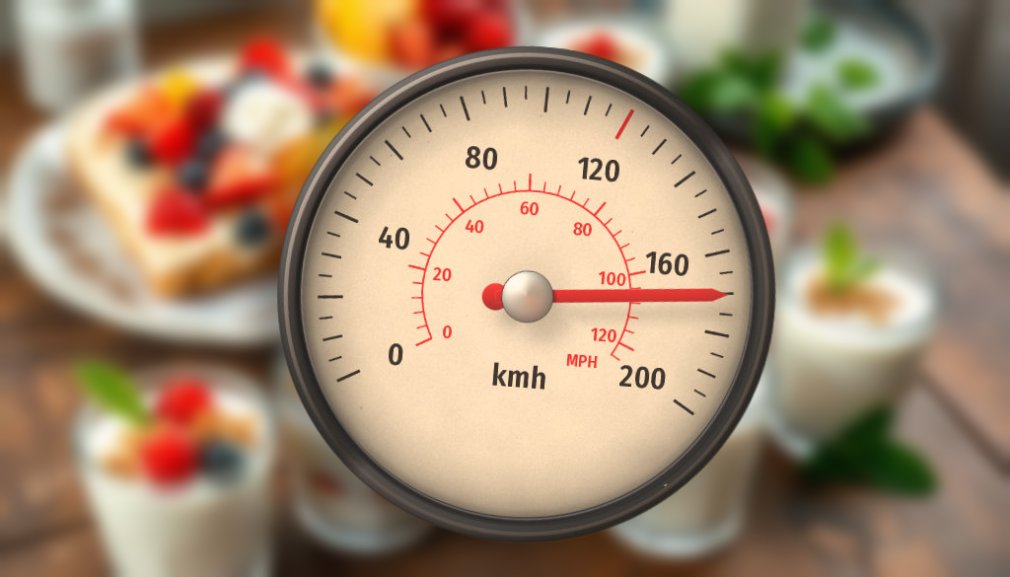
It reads value=170 unit=km/h
